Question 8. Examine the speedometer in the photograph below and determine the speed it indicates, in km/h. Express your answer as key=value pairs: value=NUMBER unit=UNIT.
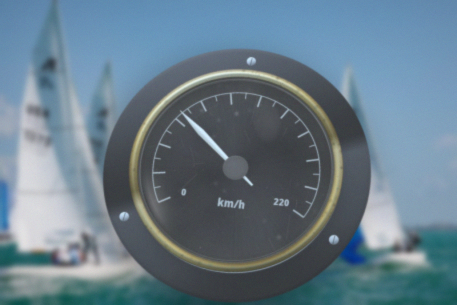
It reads value=65 unit=km/h
